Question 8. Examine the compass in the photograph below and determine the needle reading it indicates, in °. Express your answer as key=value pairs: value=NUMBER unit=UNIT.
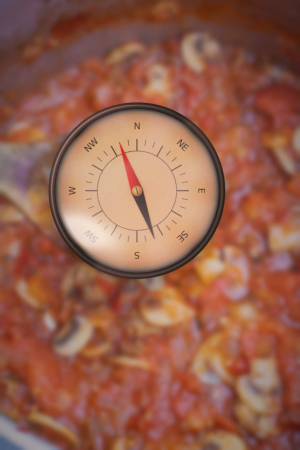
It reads value=340 unit=°
